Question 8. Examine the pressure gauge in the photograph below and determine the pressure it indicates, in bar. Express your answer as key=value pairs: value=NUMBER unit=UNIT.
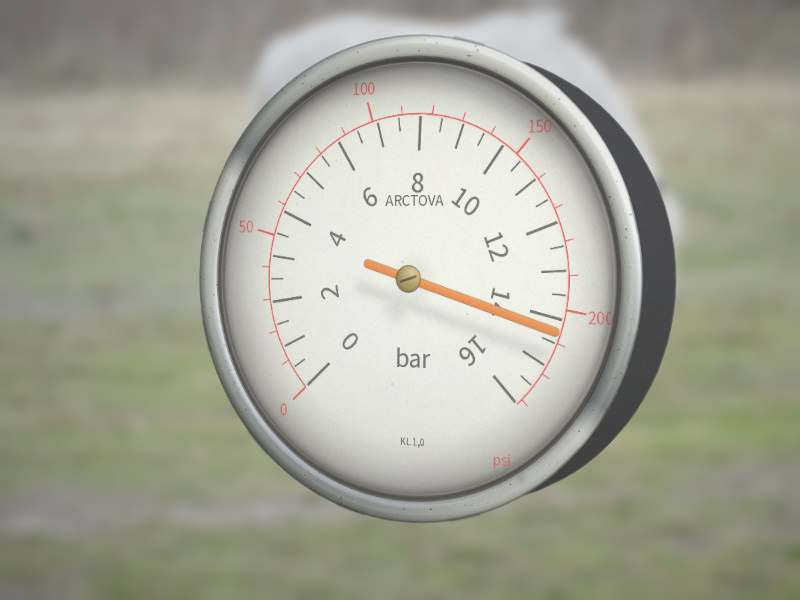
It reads value=14.25 unit=bar
